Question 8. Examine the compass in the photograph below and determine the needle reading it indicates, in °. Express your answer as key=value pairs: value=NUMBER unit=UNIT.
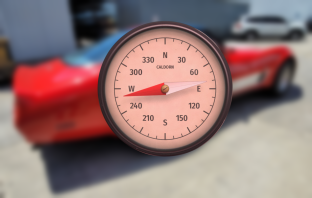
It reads value=260 unit=°
